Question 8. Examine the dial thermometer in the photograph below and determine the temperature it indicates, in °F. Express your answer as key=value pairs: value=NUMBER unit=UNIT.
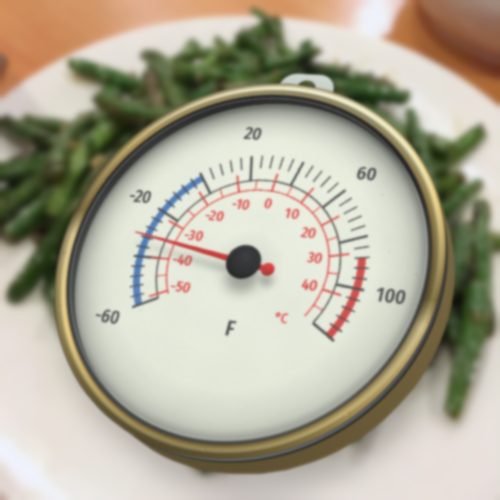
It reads value=-32 unit=°F
